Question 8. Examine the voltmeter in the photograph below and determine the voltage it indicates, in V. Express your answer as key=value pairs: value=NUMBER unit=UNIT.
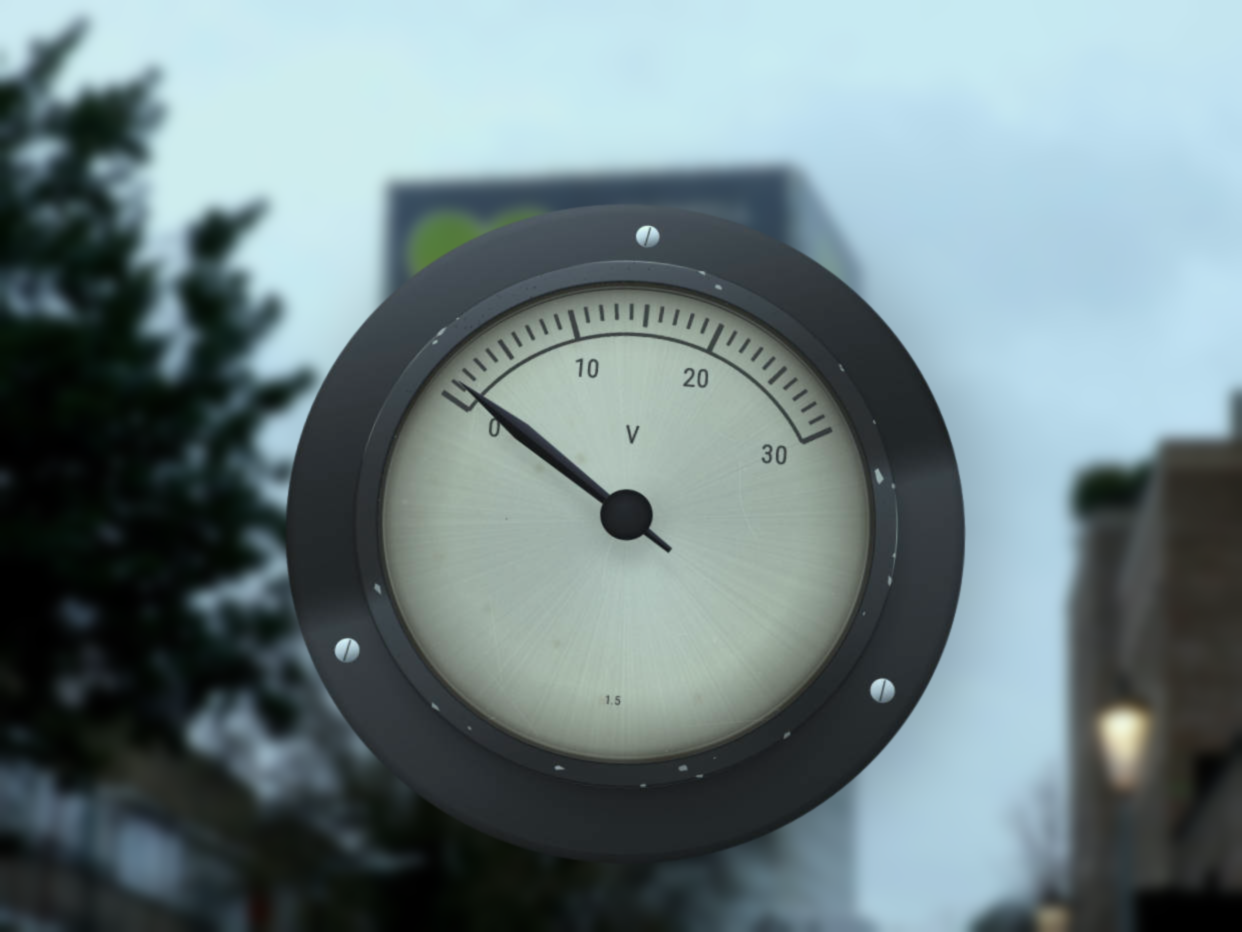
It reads value=1 unit=V
